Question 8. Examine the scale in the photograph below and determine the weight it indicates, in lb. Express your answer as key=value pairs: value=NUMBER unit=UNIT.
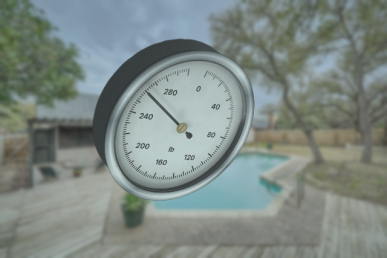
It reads value=260 unit=lb
